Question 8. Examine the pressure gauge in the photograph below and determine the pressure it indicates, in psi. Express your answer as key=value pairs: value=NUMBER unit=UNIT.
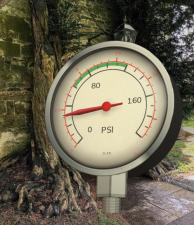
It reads value=30 unit=psi
